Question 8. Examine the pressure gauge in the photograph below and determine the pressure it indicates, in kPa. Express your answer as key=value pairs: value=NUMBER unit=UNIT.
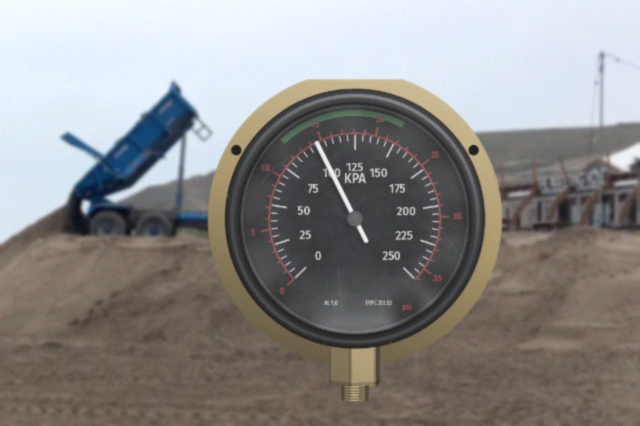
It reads value=100 unit=kPa
